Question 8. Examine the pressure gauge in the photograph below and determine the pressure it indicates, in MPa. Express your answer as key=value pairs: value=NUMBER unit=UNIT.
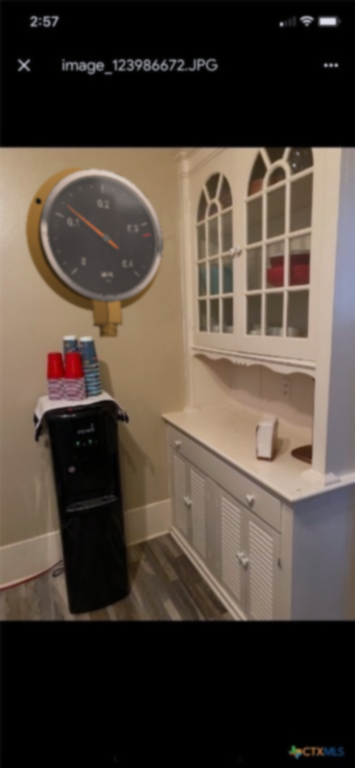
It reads value=0.12 unit=MPa
